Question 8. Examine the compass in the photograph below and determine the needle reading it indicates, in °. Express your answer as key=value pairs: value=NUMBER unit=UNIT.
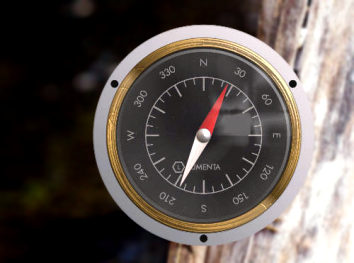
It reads value=25 unit=°
